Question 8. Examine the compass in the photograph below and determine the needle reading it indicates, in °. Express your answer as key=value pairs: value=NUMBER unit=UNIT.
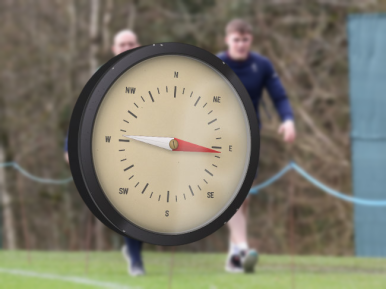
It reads value=95 unit=°
